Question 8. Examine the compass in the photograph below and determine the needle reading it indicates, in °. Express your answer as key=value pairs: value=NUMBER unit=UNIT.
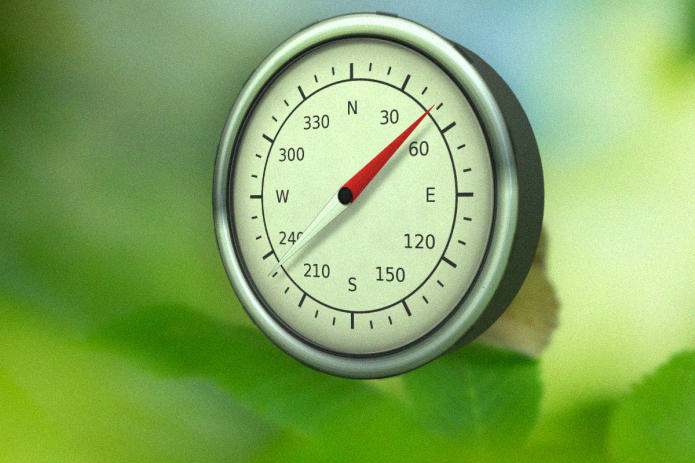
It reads value=50 unit=°
